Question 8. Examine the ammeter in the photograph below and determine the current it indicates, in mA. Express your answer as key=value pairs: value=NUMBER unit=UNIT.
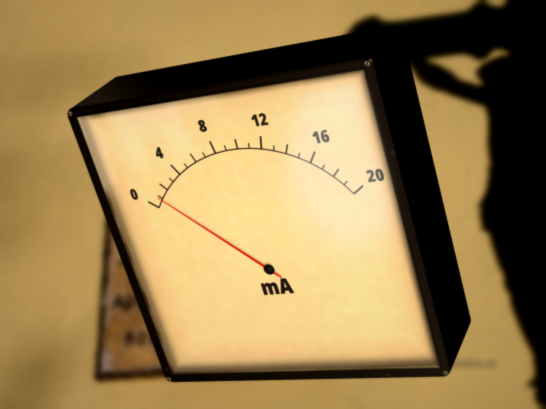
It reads value=1 unit=mA
